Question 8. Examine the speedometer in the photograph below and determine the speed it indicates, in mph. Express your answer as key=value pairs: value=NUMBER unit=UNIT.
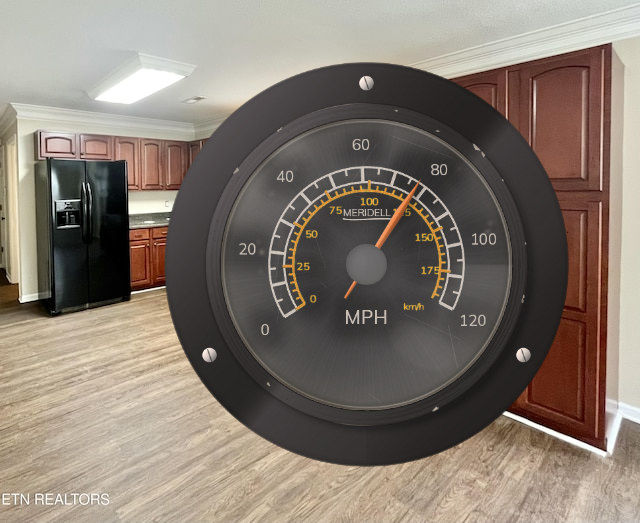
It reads value=77.5 unit=mph
